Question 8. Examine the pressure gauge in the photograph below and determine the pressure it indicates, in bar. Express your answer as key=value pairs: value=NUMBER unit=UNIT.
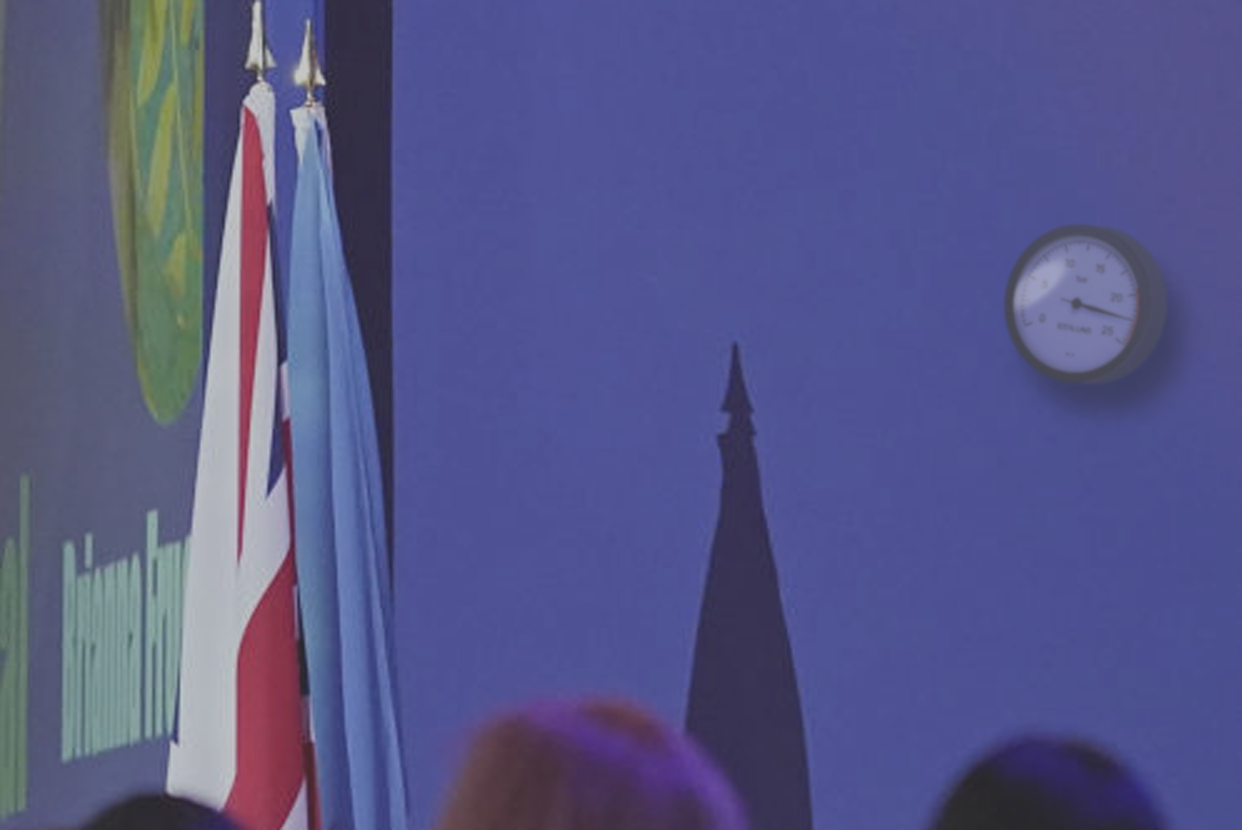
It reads value=22.5 unit=bar
